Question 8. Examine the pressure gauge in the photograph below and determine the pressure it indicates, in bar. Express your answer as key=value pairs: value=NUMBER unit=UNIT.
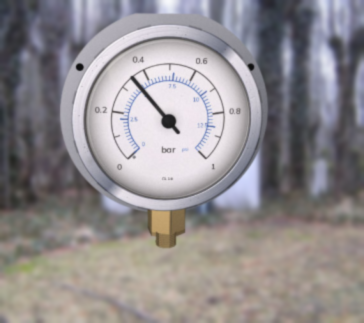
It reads value=0.35 unit=bar
